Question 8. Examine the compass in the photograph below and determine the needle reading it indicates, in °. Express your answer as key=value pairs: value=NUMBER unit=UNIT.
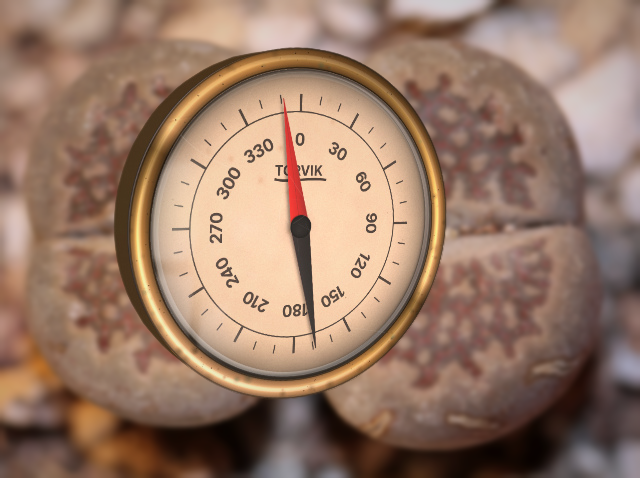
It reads value=350 unit=°
